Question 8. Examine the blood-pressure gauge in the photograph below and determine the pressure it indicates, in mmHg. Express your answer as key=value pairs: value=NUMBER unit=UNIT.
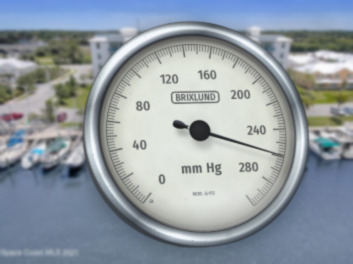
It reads value=260 unit=mmHg
